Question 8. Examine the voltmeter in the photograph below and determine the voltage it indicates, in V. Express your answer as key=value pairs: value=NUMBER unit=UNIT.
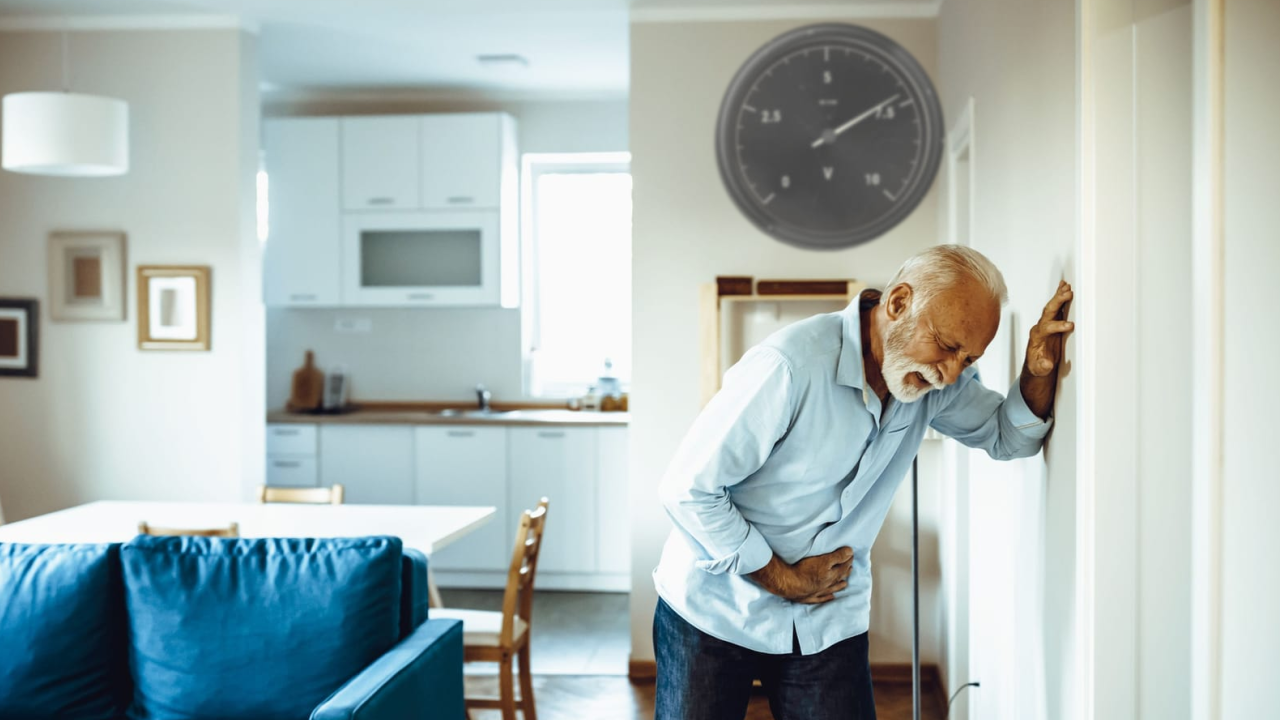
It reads value=7.25 unit=V
